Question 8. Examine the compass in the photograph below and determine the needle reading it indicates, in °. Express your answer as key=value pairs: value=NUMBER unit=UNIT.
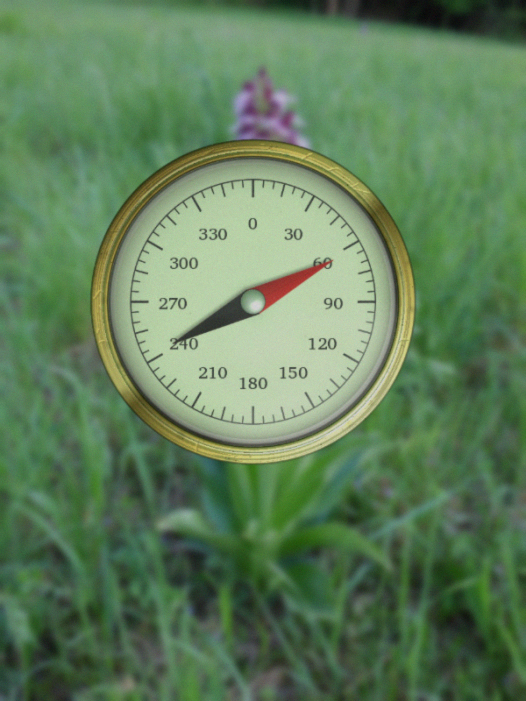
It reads value=62.5 unit=°
